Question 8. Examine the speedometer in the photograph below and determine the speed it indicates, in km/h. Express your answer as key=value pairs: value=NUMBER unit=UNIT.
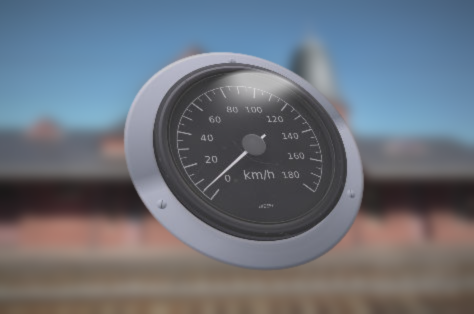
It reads value=5 unit=km/h
